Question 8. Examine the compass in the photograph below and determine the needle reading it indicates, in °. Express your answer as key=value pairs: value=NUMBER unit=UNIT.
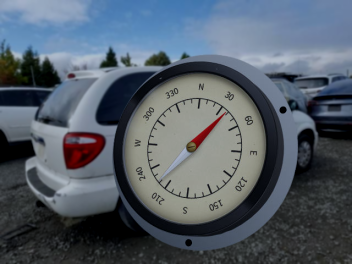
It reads value=40 unit=°
